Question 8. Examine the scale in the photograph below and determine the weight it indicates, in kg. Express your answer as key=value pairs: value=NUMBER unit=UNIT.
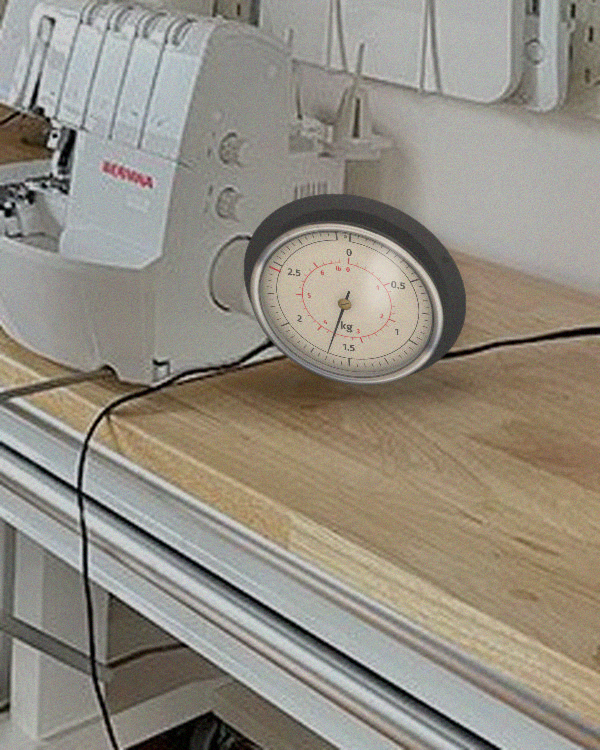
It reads value=1.65 unit=kg
